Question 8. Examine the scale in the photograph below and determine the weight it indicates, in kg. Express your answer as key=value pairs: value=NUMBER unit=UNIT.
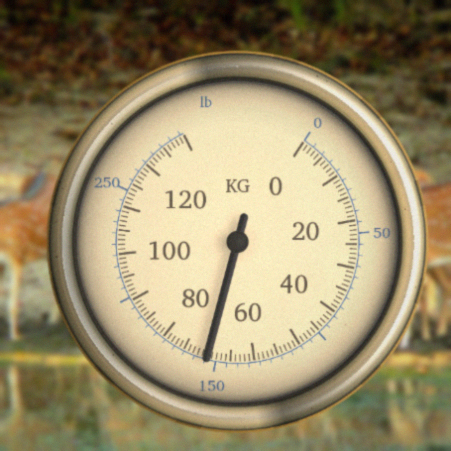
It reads value=70 unit=kg
